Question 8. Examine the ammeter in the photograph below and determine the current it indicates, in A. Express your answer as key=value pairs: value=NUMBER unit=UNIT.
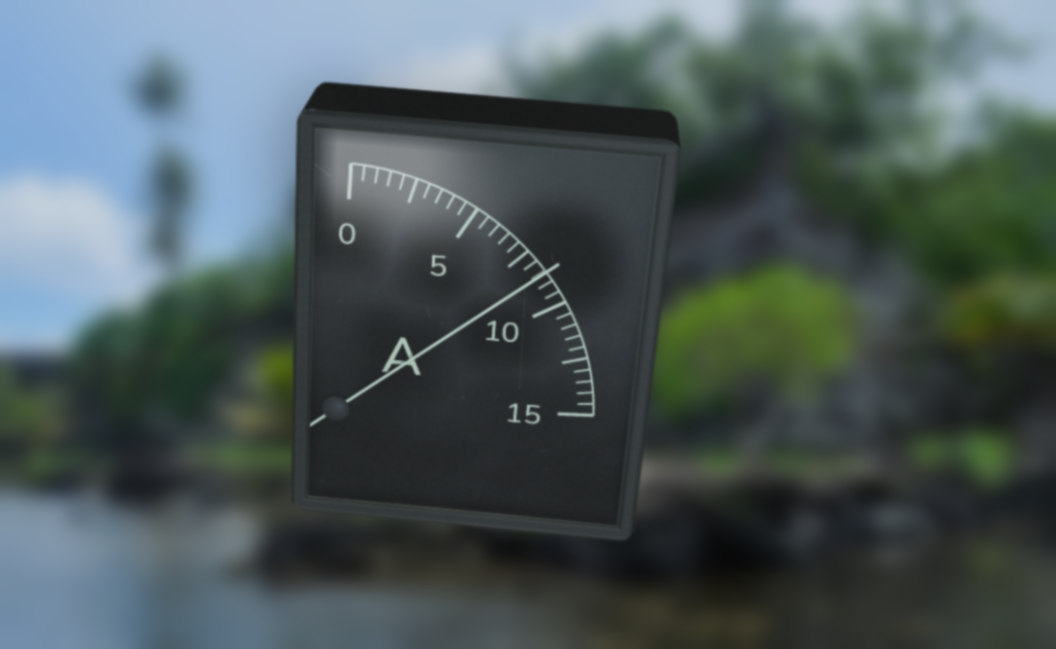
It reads value=8.5 unit=A
